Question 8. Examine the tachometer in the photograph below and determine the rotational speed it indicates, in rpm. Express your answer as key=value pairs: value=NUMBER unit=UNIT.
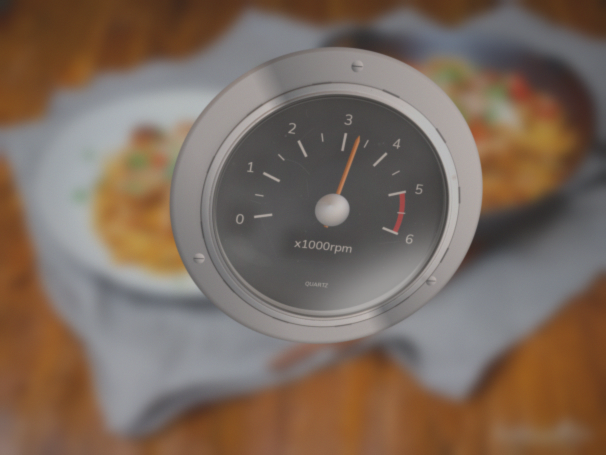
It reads value=3250 unit=rpm
